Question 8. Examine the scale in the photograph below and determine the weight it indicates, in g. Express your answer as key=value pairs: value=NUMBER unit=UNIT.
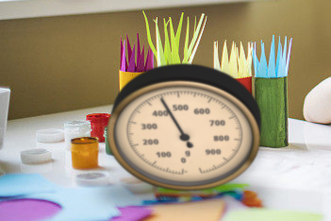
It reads value=450 unit=g
